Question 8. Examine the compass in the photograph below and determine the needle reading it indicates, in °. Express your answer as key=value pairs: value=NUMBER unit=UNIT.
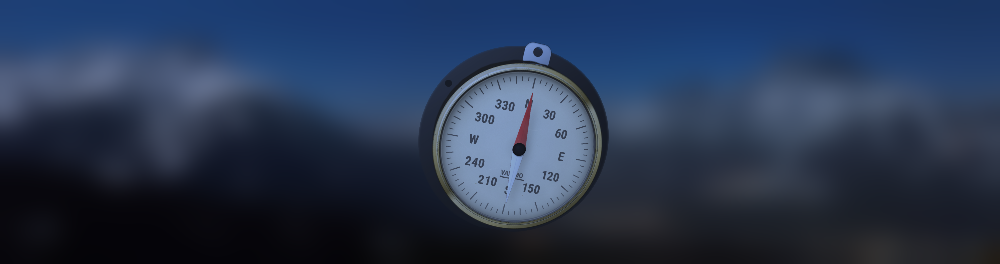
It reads value=0 unit=°
